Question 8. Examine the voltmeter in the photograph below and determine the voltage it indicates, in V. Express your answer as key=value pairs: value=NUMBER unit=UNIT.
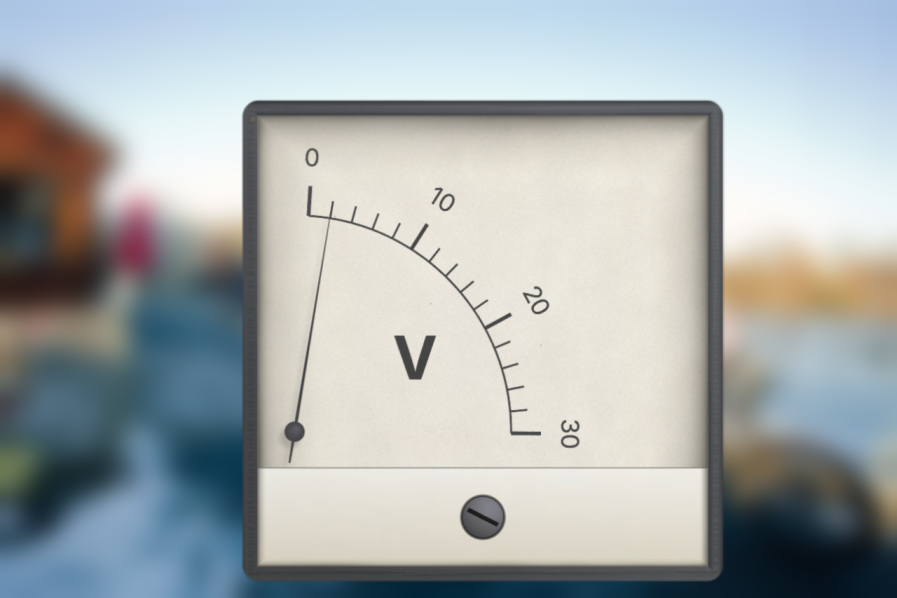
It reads value=2 unit=V
